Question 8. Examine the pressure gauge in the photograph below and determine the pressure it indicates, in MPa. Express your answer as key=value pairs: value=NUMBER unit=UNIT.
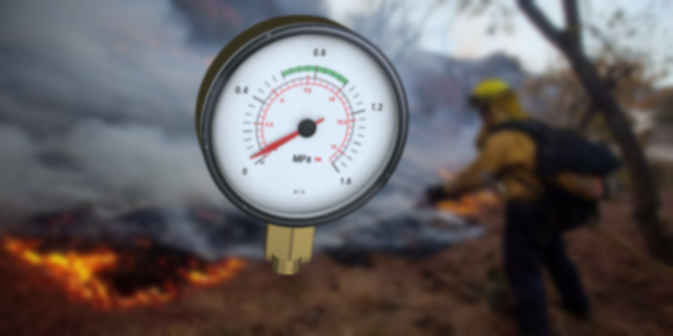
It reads value=0.05 unit=MPa
